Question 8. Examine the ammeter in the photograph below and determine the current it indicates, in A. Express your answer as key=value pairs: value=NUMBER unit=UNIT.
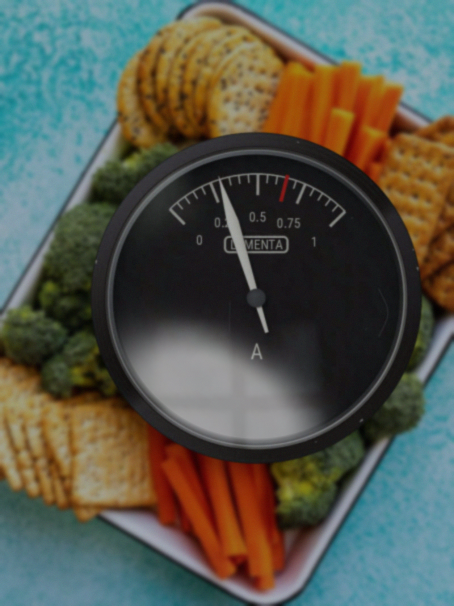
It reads value=0.3 unit=A
